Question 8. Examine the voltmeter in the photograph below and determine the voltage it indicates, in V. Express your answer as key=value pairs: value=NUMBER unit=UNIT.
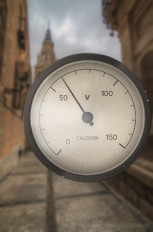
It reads value=60 unit=V
